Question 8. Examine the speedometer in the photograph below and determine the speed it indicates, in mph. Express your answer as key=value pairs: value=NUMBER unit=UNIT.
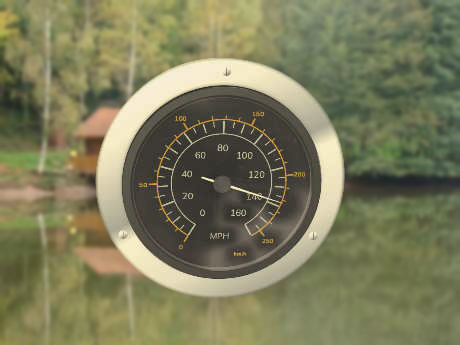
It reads value=137.5 unit=mph
